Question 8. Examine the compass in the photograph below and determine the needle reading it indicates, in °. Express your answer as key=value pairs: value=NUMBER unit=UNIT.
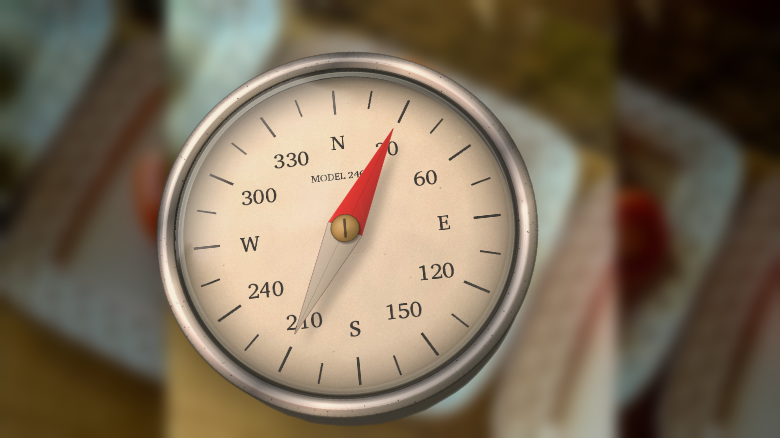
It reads value=30 unit=°
